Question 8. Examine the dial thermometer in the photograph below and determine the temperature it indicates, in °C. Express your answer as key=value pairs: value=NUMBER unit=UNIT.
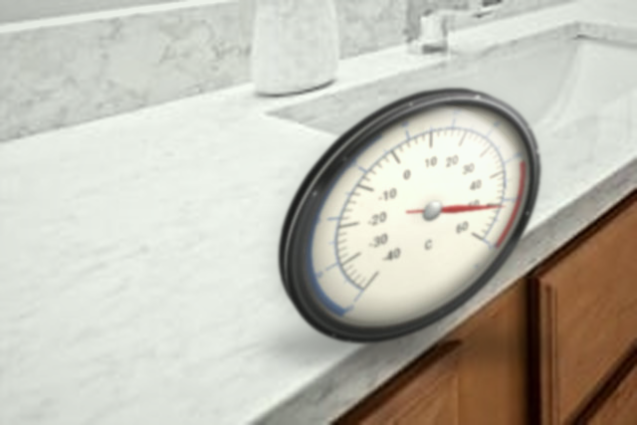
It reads value=50 unit=°C
